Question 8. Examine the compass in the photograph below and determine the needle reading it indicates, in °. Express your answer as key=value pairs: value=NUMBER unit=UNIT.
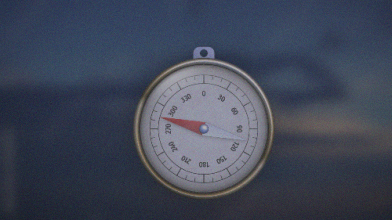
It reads value=285 unit=°
